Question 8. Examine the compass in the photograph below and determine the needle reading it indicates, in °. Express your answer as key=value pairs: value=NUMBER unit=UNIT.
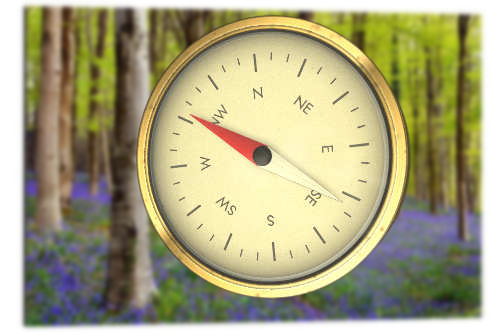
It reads value=305 unit=°
